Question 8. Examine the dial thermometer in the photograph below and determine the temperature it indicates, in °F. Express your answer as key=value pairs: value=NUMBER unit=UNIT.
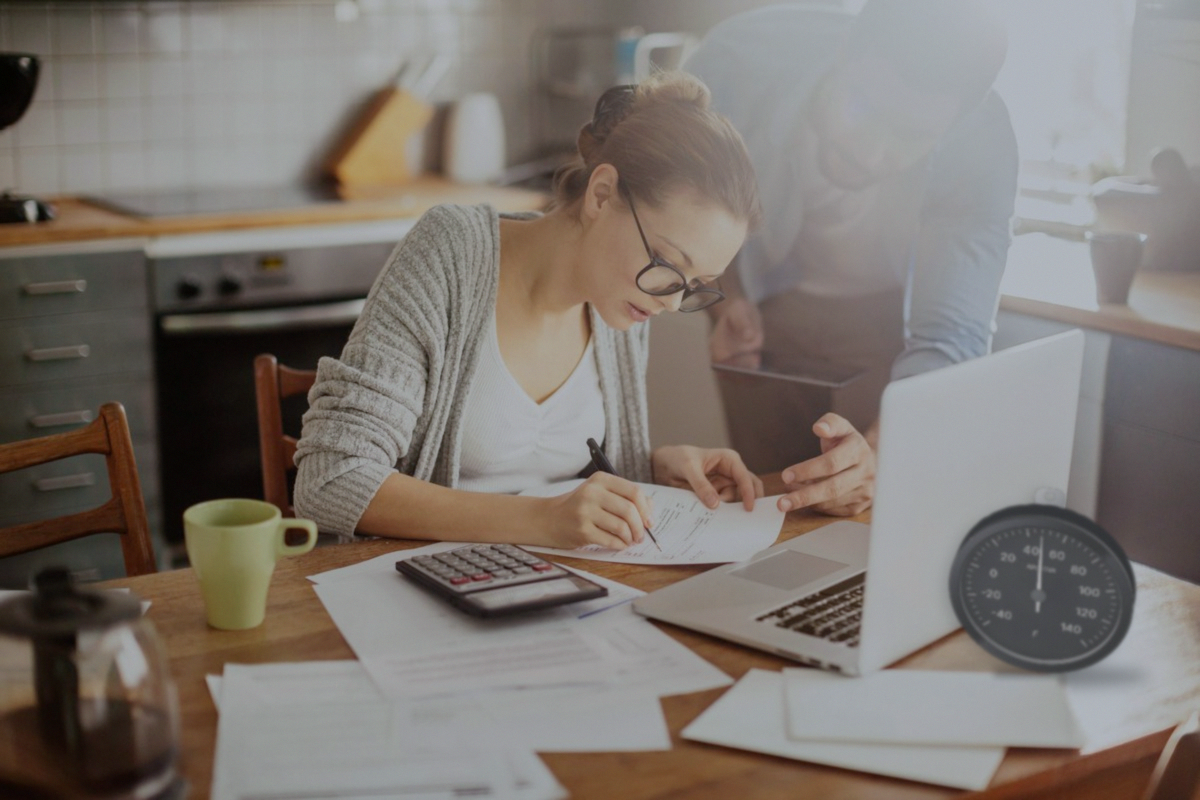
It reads value=48 unit=°F
